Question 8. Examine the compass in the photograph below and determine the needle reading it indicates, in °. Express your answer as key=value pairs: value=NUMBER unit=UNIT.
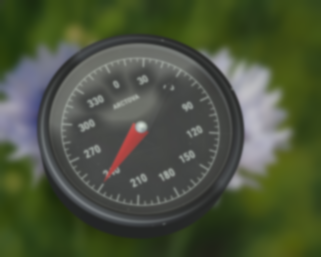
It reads value=240 unit=°
